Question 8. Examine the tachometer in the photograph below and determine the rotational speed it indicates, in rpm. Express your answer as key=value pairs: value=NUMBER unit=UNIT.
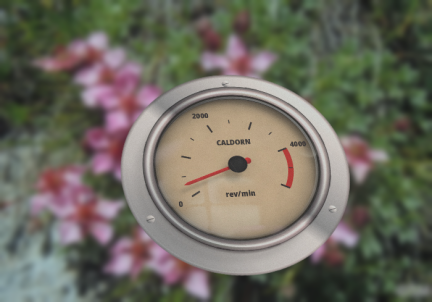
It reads value=250 unit=rpm
